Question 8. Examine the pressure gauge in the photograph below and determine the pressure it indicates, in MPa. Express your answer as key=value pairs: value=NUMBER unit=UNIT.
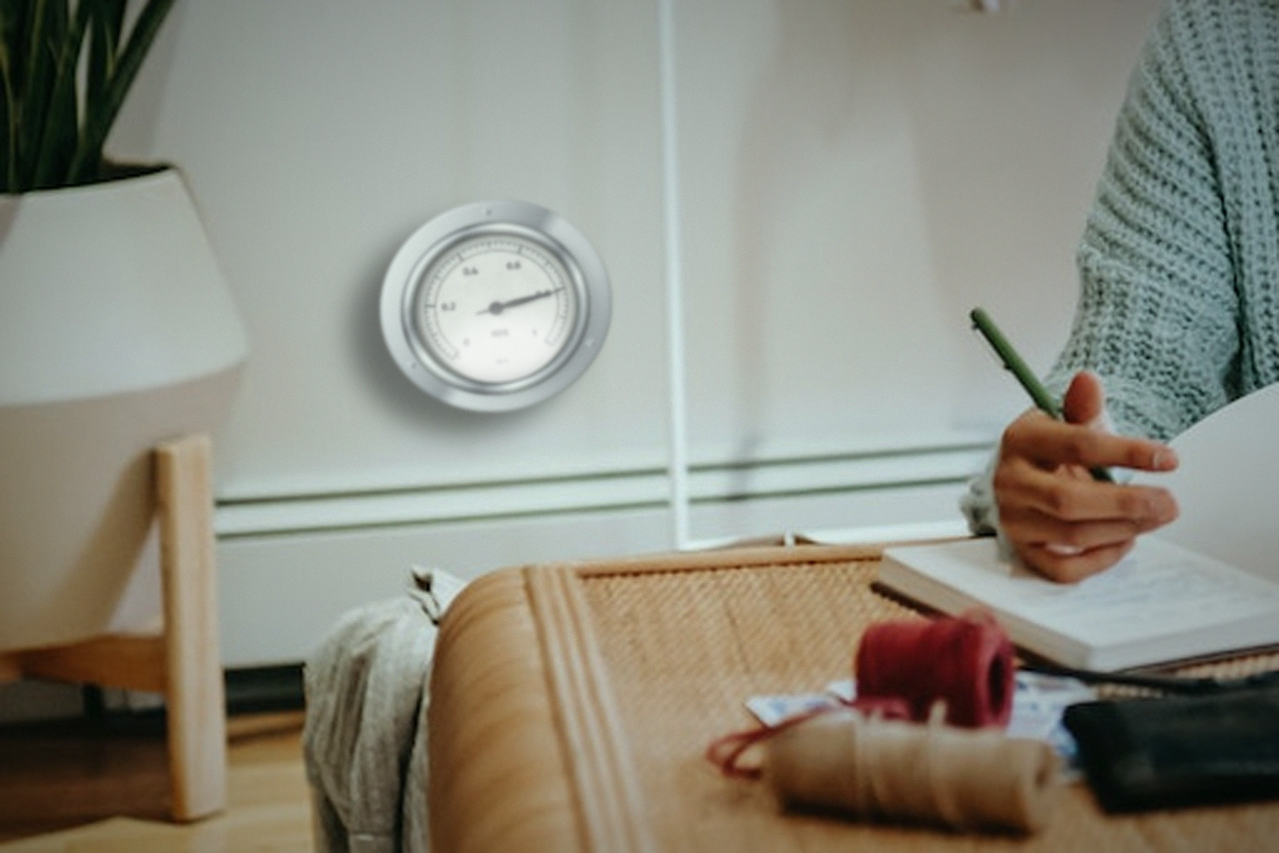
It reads value=0.8 unit=MPa
